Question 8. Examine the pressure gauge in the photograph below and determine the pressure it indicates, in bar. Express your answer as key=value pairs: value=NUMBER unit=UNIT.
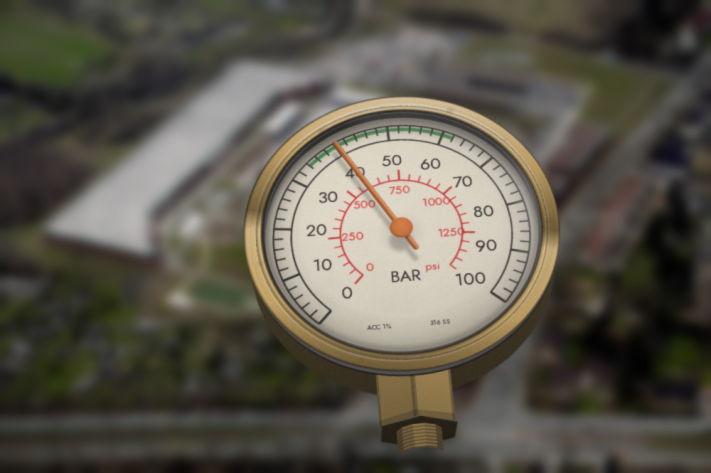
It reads value=40 unit=bar
